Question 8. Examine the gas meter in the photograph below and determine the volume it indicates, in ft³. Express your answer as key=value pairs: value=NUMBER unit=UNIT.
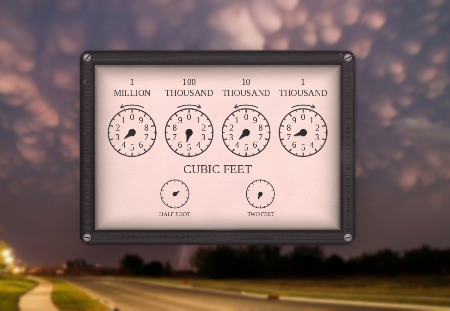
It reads value=353700 unit=ft³
